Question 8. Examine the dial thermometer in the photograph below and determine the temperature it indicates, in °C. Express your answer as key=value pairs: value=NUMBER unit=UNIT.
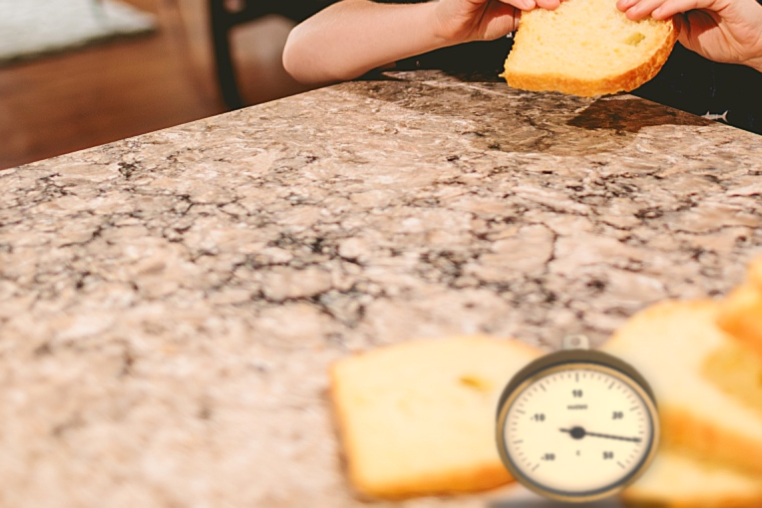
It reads value=40 unit=°C
